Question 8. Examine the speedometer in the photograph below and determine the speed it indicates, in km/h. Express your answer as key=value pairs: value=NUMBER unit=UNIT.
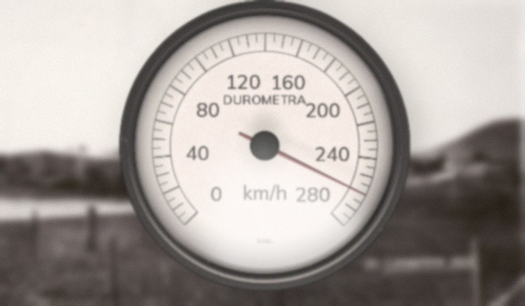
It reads value=260 unit=km/h
